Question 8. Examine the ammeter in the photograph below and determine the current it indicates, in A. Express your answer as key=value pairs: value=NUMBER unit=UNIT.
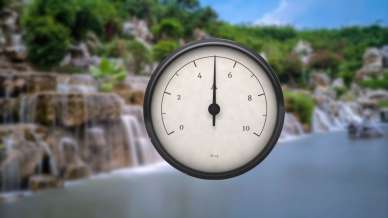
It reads value=5 unit=A
